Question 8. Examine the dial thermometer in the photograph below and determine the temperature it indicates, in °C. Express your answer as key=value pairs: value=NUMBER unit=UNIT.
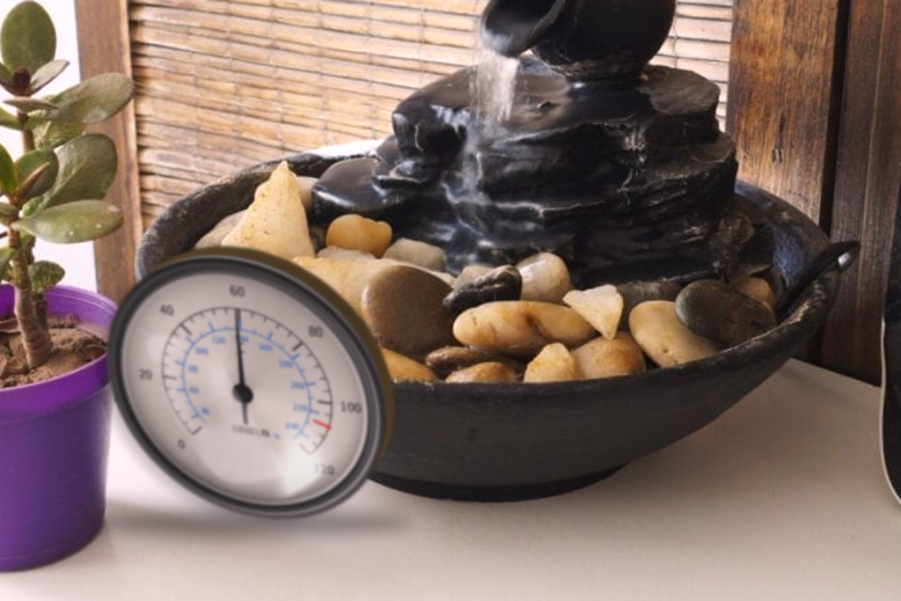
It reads value=60 unit=°C
